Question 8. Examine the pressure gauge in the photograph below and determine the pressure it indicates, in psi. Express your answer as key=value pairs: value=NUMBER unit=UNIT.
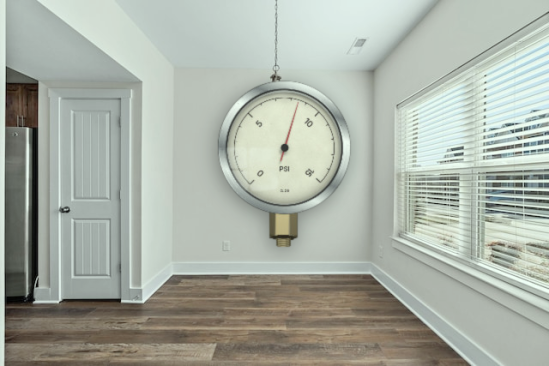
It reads value=8.5 unit=psi
